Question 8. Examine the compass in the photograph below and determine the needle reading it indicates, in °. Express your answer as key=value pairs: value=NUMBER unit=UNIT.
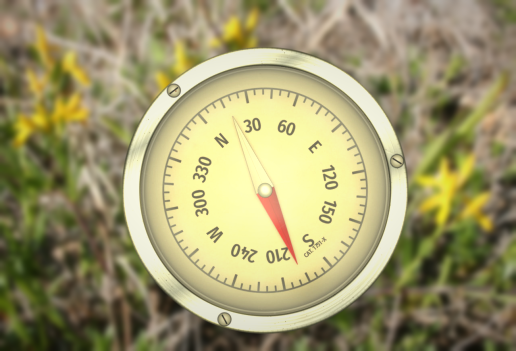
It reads value=197.5 unit=°
